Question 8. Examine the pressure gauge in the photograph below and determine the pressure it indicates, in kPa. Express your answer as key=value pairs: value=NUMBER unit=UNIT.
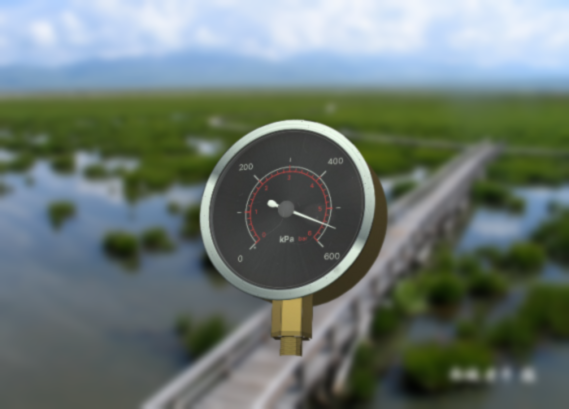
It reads value=550 unit=kPa
